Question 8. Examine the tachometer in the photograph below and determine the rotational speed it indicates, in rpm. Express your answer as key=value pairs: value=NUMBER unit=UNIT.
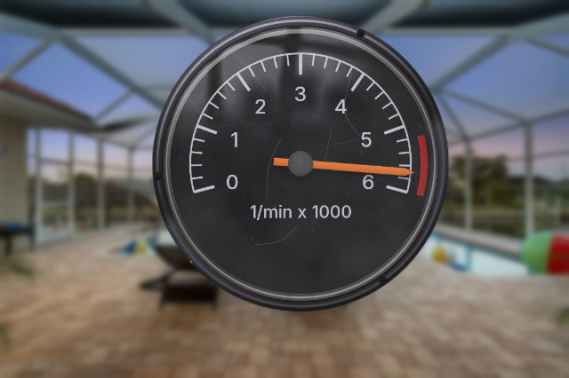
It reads value=5700 unit=rpm
